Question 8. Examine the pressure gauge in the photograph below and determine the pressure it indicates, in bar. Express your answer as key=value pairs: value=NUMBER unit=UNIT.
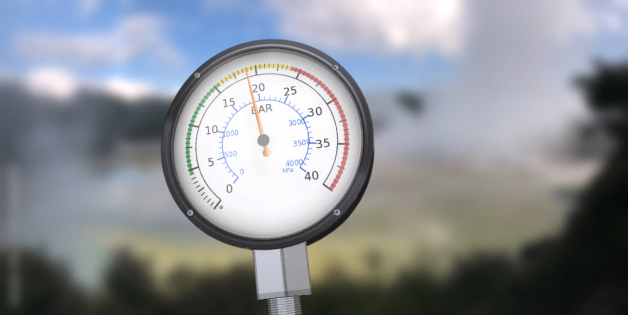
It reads value=19 unit=bar
